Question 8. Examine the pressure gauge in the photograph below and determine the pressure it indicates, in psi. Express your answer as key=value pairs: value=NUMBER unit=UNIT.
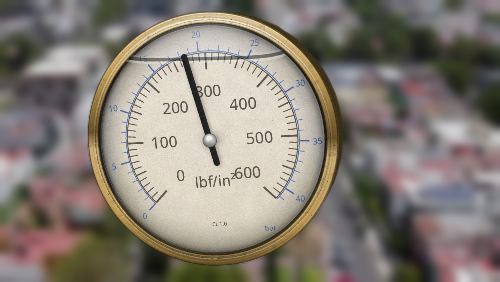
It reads value=270 unit=psi
